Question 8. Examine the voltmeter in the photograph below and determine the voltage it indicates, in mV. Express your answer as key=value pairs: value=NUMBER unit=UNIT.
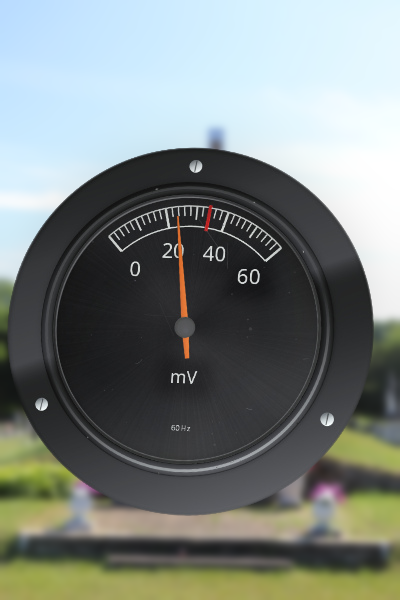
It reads value=24 unit=mV
